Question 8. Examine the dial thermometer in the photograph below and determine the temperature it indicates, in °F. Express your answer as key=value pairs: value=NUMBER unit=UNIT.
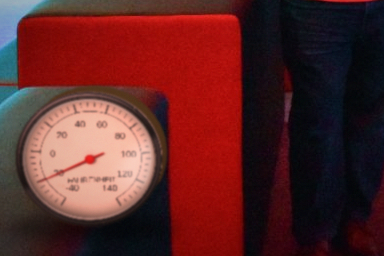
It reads value=-20 unit=°F
